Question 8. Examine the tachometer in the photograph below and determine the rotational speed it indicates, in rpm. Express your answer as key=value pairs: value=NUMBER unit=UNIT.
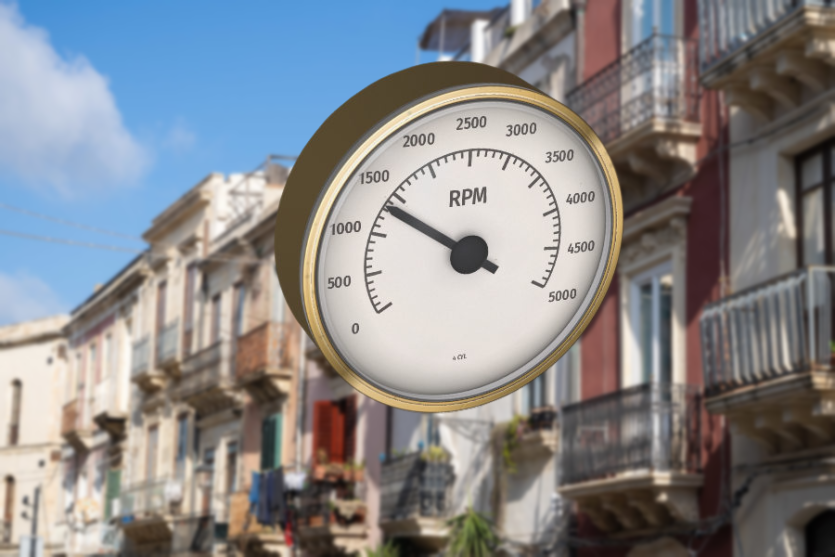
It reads value=1350 unit=rpm
